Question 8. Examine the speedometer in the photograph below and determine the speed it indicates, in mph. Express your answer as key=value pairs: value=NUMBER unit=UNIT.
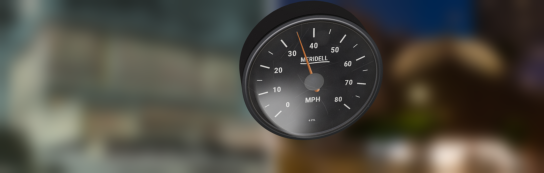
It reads value=35 unit=mph
